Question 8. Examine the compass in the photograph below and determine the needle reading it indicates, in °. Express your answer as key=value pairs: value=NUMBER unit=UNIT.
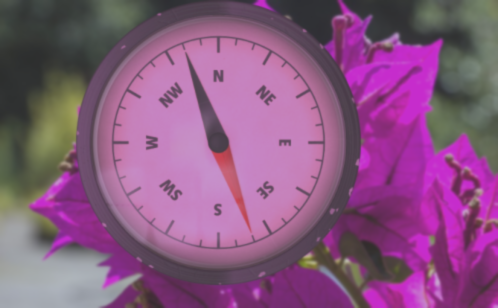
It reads value=160 unit=°
